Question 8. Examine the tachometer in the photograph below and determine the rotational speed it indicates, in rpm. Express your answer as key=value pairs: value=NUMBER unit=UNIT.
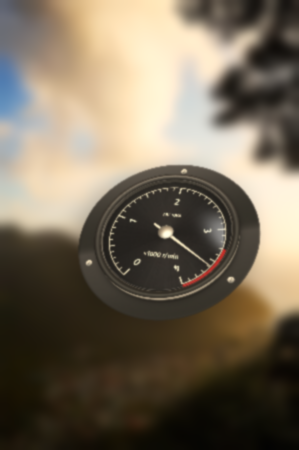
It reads value=3600 unit=rpm
